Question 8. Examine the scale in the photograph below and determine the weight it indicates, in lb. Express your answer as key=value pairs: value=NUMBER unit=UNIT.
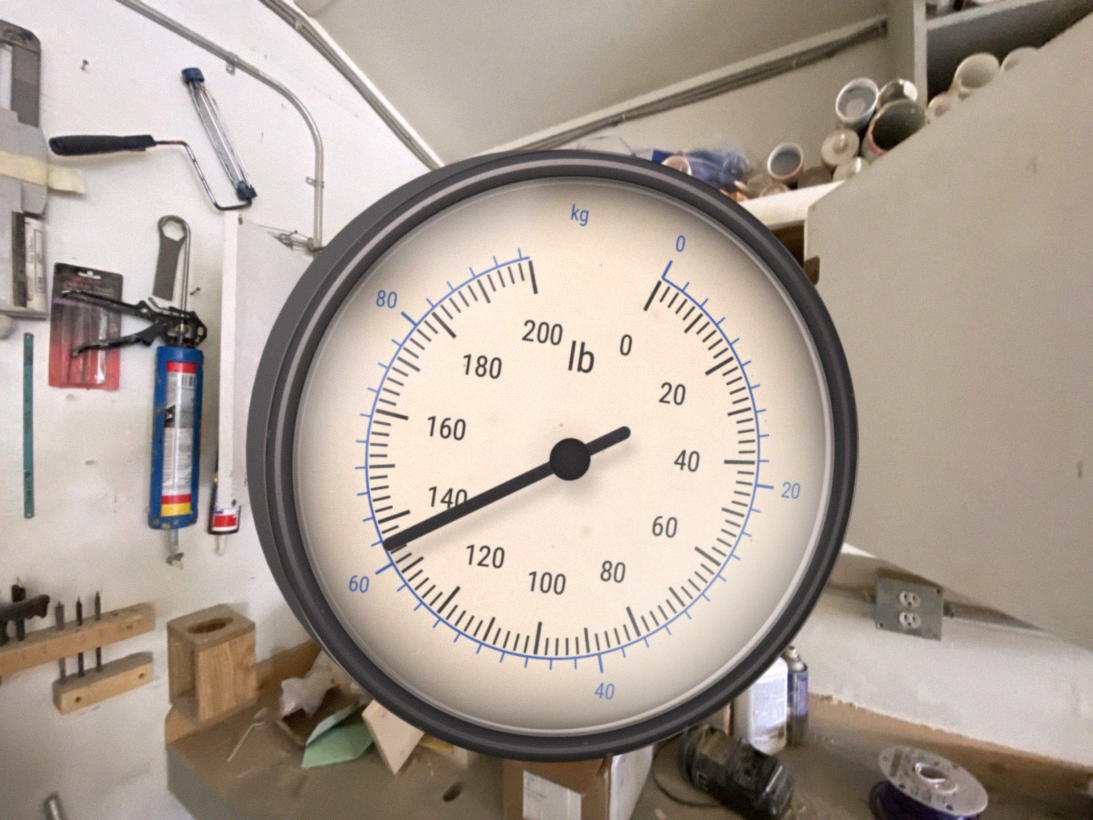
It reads value=136 unit=lb
